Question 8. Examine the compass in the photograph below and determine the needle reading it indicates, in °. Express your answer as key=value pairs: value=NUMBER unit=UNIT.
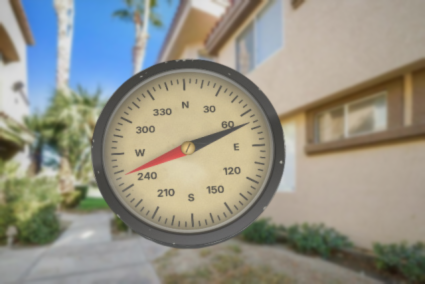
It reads value=250 unit=°
